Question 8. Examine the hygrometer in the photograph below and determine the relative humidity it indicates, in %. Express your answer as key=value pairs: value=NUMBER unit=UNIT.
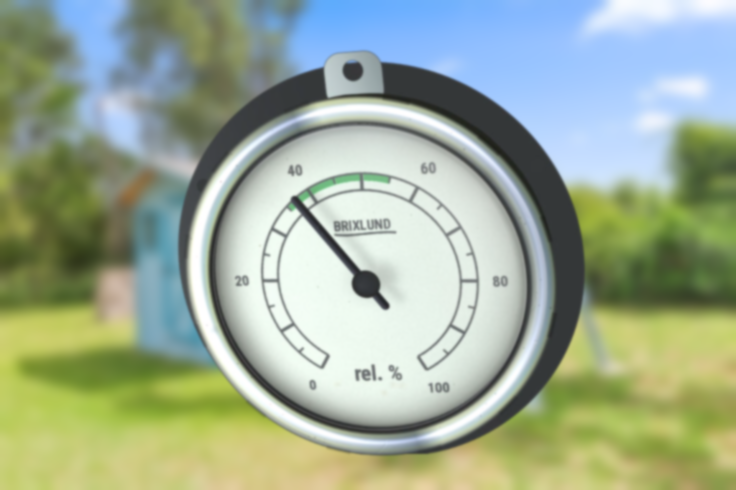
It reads value=37.5 unit=%
